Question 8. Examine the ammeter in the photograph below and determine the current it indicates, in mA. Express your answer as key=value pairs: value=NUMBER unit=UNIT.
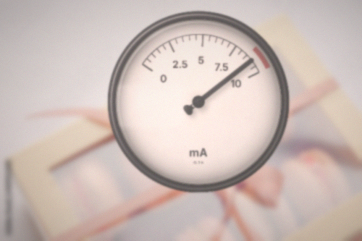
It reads value=9 unit=mA
